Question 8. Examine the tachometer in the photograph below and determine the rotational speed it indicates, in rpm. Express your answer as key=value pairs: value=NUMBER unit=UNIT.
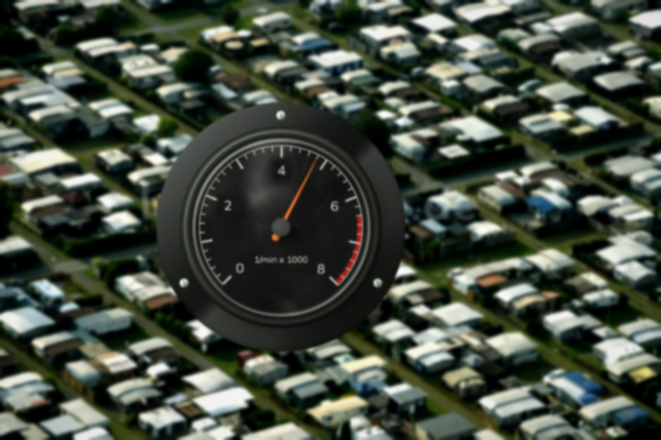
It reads value=4800 unit=rpm
